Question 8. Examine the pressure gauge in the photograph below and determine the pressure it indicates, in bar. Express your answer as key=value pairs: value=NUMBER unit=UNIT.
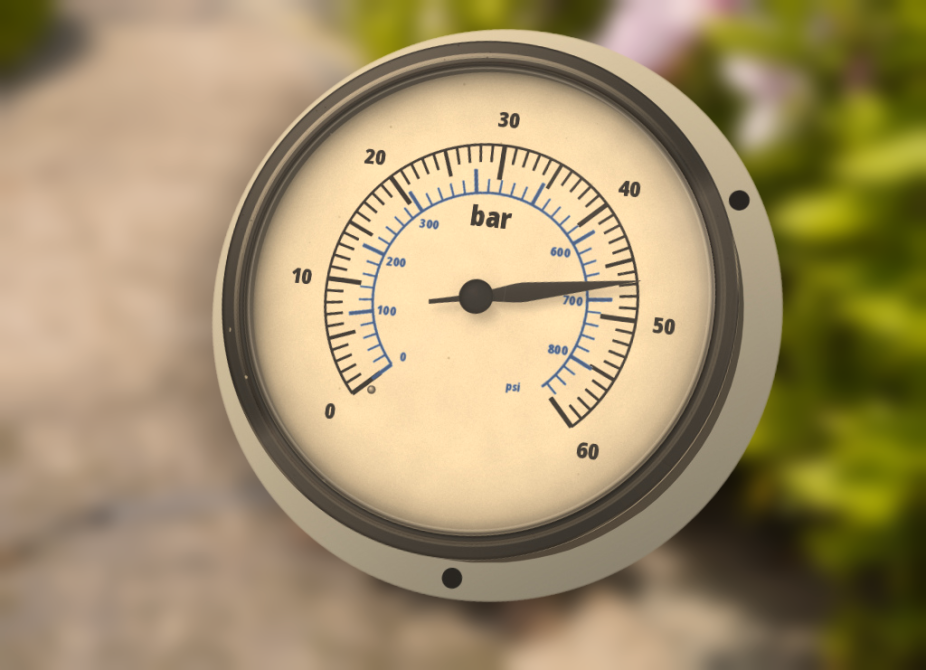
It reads value=47 unit=bar
